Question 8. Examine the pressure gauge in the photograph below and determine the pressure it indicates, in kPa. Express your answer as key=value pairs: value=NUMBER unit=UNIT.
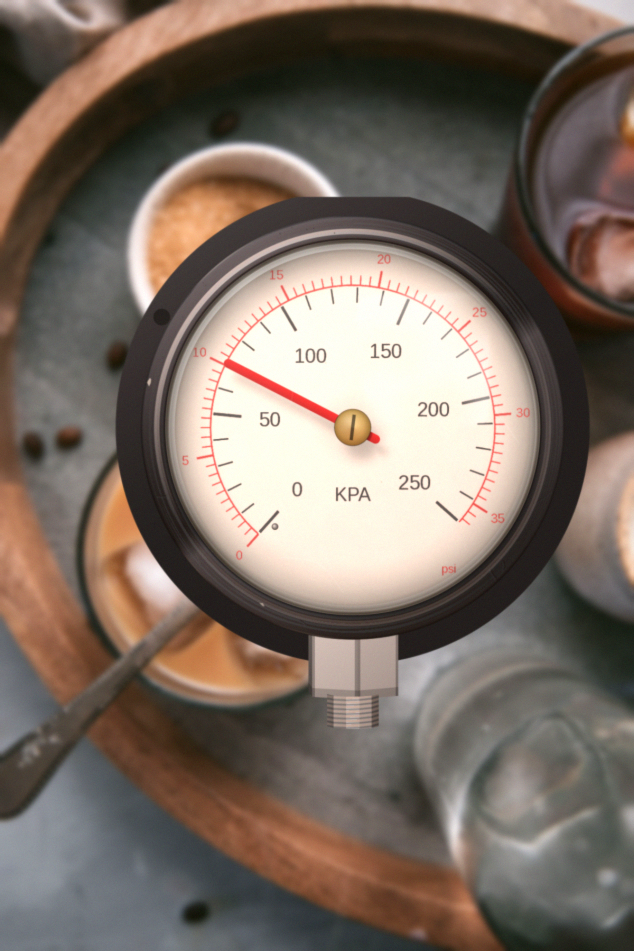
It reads value=70 unit=kPa
